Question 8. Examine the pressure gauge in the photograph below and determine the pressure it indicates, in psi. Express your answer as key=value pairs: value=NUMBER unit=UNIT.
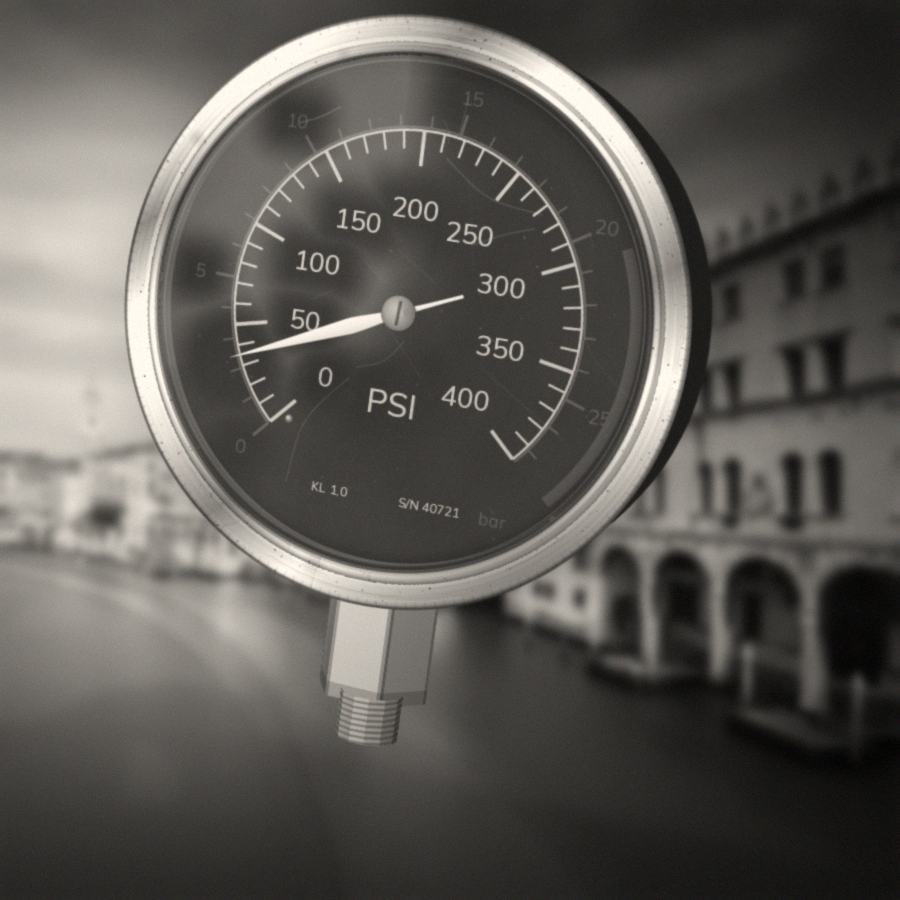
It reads value=35 unit=psi
